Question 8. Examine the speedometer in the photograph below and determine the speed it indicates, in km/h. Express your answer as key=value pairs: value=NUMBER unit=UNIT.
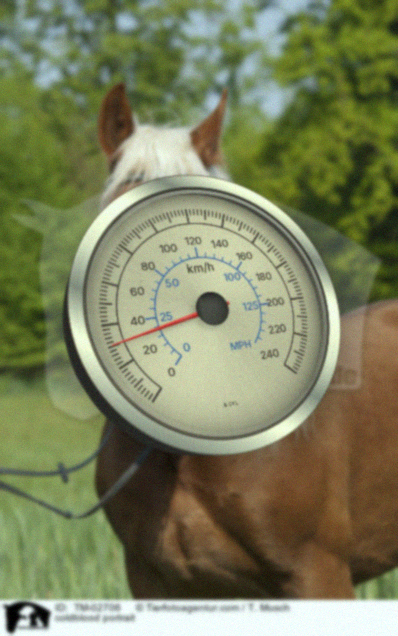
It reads value=30 unit=km/h
